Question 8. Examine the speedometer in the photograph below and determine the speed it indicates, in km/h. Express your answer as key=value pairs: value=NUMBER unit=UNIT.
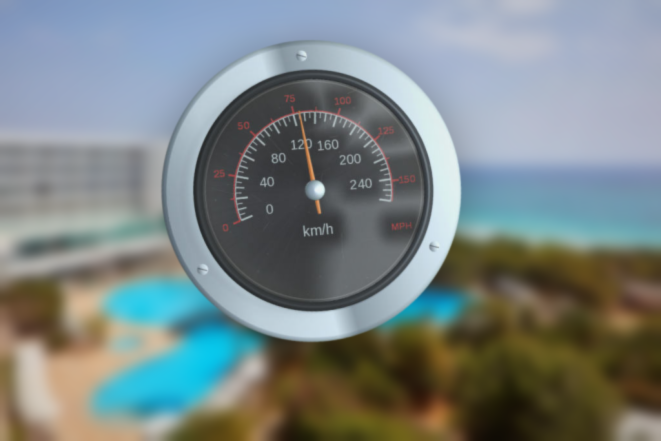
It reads value=125 unit=km/h
